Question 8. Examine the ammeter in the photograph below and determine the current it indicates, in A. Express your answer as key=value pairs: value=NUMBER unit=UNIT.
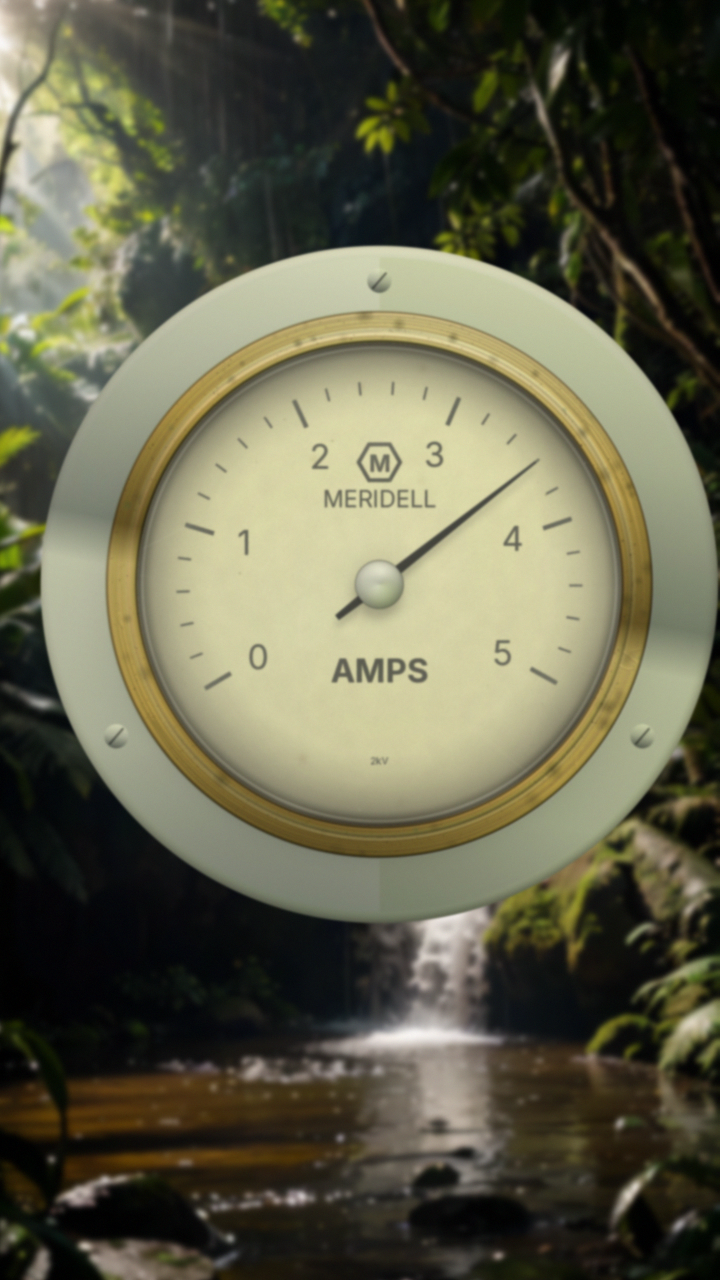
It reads value=3.6 unit=A
